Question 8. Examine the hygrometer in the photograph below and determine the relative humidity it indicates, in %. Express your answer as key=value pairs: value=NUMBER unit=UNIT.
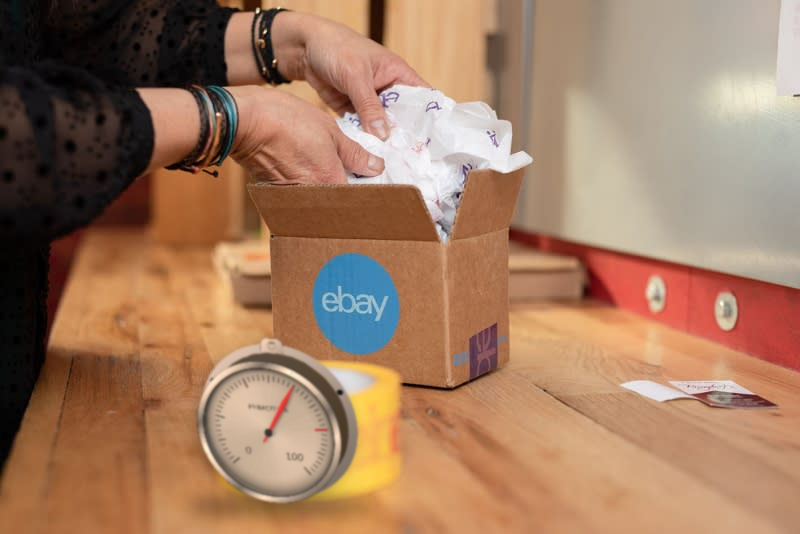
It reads value=60 unit=%
